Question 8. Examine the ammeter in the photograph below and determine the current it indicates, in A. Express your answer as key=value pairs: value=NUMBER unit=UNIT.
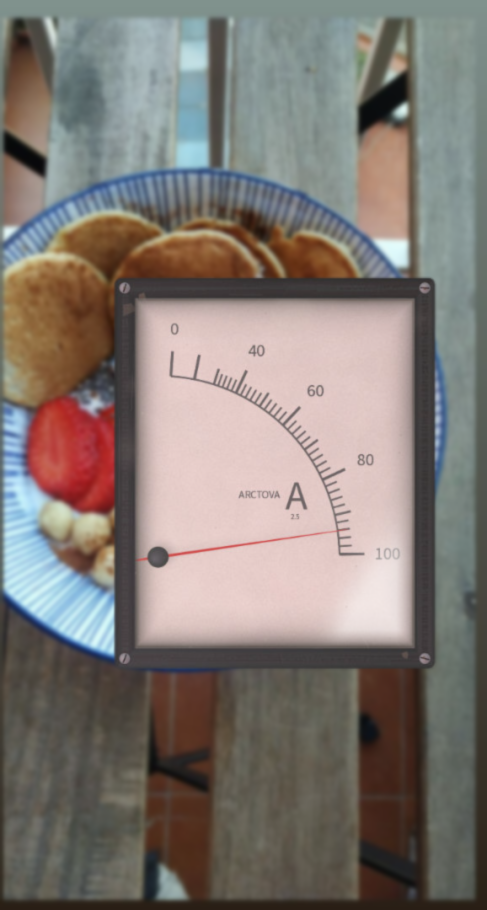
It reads value=94 unit=A
